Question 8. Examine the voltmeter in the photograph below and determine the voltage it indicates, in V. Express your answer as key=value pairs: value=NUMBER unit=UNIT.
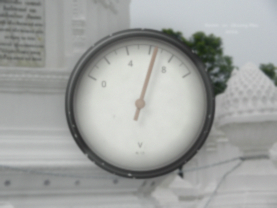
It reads value=6.5 unit=V
